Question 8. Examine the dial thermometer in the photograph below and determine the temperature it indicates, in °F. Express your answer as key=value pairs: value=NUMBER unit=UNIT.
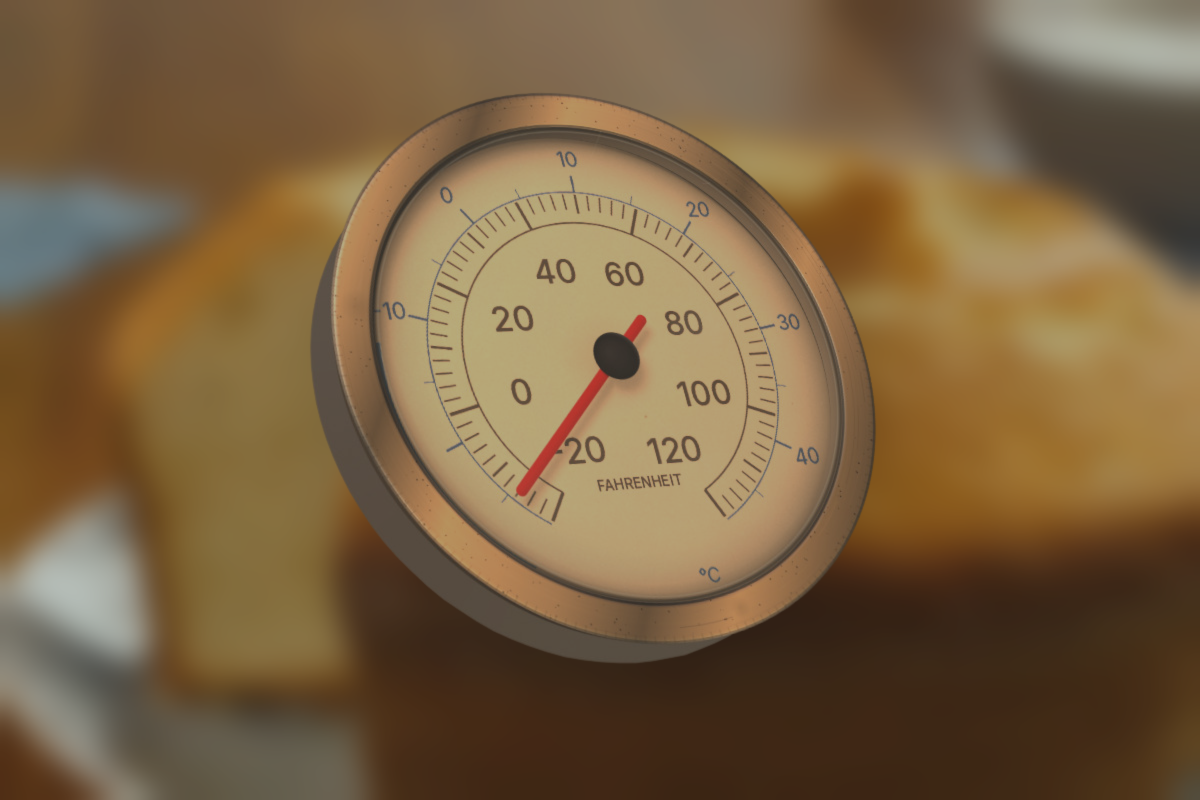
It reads value=-14 unit=°F
